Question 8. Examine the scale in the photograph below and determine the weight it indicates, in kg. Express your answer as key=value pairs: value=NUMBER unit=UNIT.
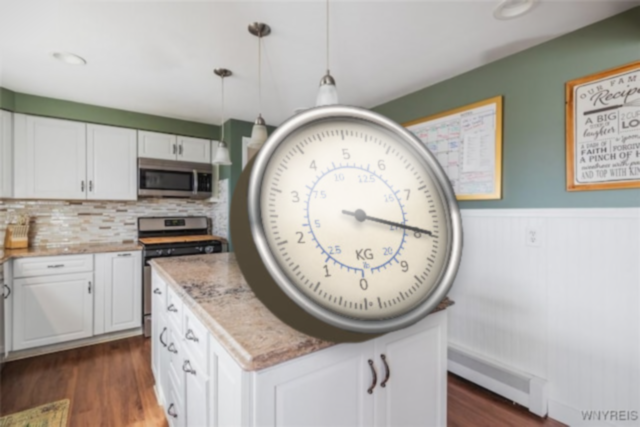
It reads value=8 unit=kg
